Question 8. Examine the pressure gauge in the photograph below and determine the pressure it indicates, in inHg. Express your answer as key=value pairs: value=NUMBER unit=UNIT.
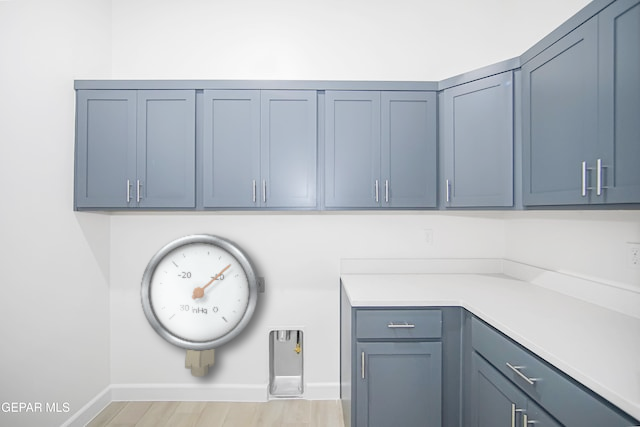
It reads value=-10 unit=inHg
